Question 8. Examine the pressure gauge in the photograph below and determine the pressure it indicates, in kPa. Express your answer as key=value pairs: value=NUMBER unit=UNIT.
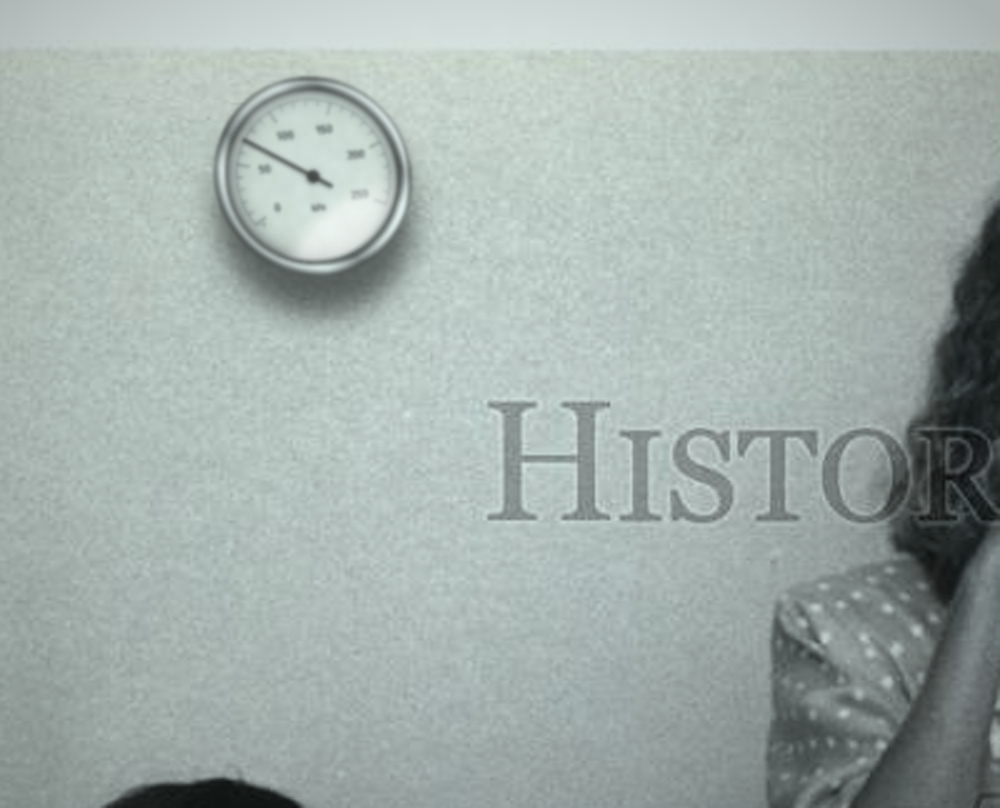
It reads value=70 unit=kPa
